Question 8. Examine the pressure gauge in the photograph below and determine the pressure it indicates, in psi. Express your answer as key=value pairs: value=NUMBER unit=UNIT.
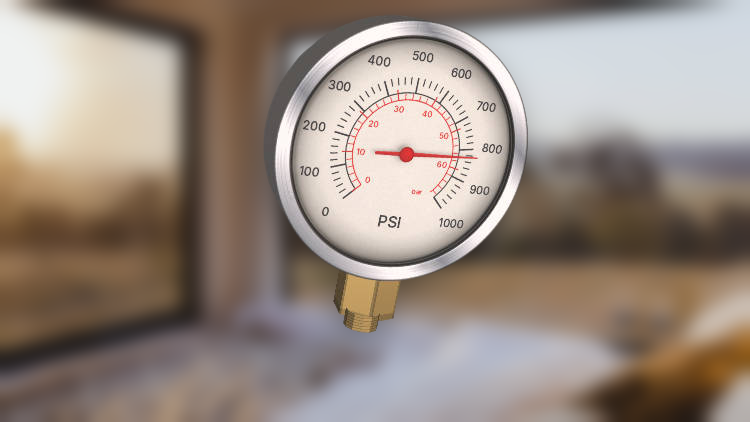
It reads value=820 unit=psi
